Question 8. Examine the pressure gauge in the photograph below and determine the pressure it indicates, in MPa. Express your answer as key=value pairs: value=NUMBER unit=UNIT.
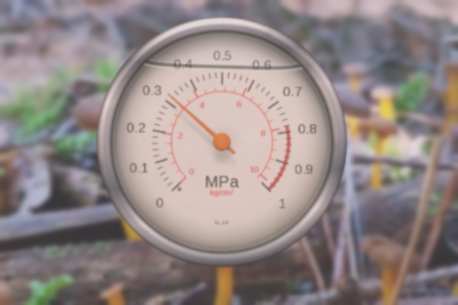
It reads value=0.32 unit=MPa
